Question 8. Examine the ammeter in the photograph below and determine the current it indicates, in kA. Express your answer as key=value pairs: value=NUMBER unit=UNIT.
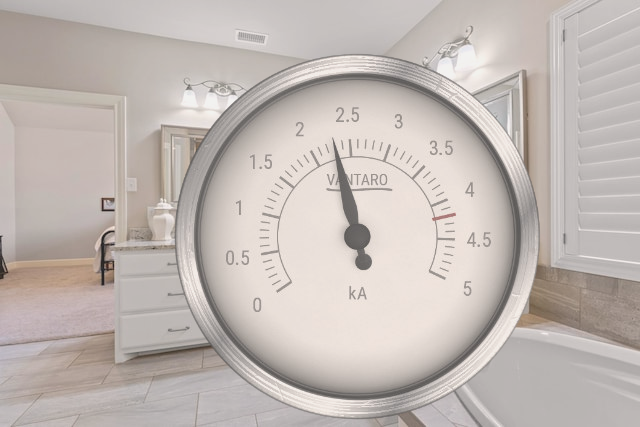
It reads value=2.3 unit=kA
